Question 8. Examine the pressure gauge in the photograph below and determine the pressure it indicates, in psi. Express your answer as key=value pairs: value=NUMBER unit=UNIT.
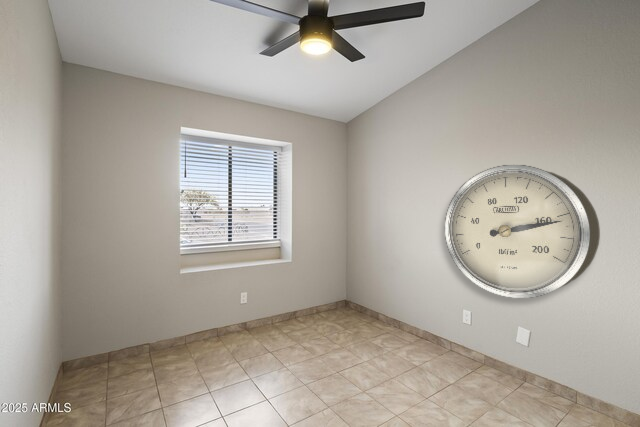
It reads value=165 unit=psi
